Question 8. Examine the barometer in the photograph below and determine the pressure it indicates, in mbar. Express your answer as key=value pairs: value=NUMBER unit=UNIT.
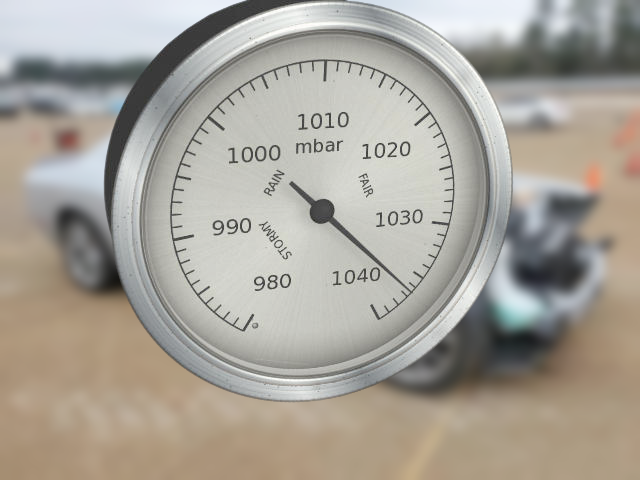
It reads value=1036.5 unit=mbar
